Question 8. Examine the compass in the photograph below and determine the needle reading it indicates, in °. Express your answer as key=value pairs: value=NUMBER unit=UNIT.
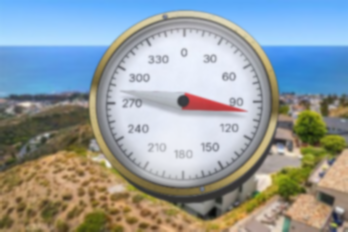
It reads value=100 unit=°
